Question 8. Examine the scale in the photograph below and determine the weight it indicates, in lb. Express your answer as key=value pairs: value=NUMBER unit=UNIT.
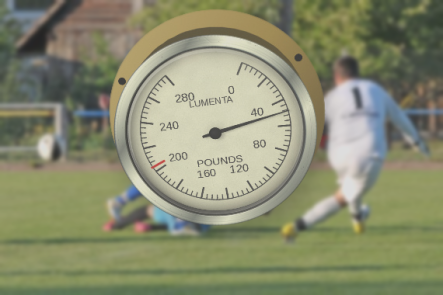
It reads value=48 unit=lb
